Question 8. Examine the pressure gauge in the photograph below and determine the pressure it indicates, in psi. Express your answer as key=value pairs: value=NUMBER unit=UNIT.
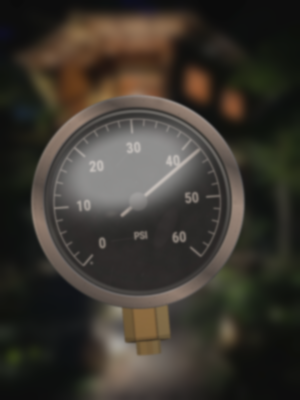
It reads value=42 unit=psi
